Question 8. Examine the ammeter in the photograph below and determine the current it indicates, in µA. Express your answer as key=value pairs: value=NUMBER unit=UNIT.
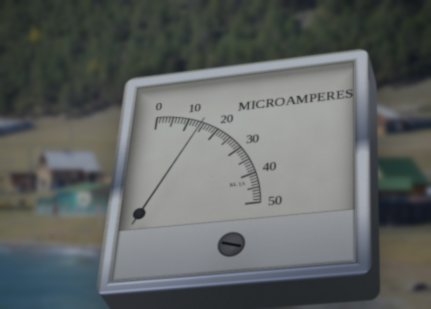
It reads value=15 unit=µA
